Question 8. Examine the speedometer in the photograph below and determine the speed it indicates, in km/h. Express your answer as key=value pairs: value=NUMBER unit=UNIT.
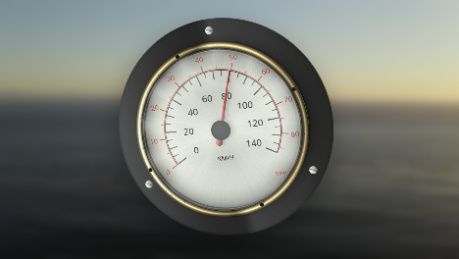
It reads value=80 unit=km/h
